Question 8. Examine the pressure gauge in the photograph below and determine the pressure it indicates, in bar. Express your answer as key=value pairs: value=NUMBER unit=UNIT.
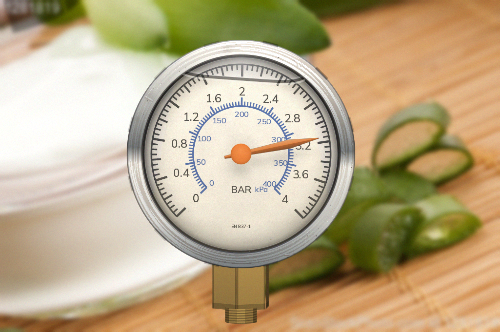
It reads value=3.15 unit=bar
